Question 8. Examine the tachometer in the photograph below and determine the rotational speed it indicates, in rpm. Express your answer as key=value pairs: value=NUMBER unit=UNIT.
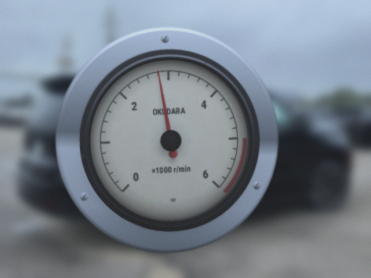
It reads value=2800 unit=rpm
